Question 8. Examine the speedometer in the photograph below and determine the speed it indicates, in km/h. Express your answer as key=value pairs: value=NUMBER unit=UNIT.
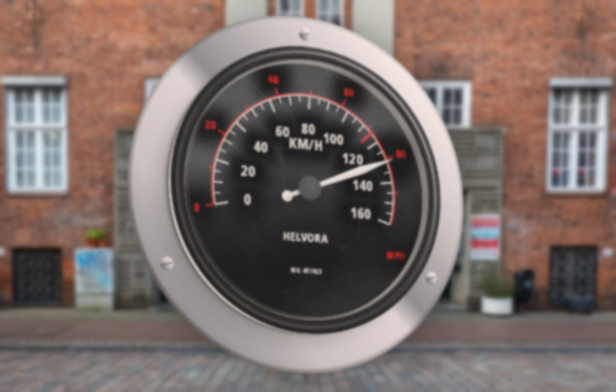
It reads value=130 unit=km/h
